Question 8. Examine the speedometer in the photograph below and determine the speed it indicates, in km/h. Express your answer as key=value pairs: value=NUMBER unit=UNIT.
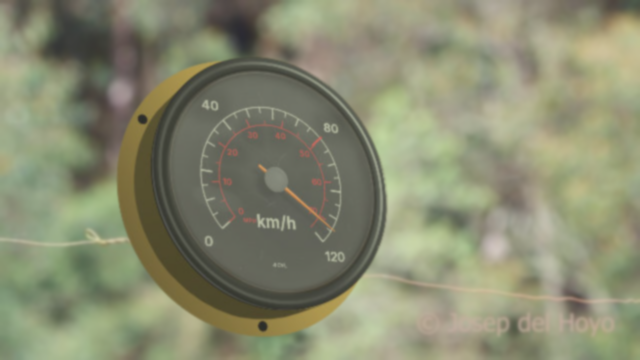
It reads value=115 unit=km/h
